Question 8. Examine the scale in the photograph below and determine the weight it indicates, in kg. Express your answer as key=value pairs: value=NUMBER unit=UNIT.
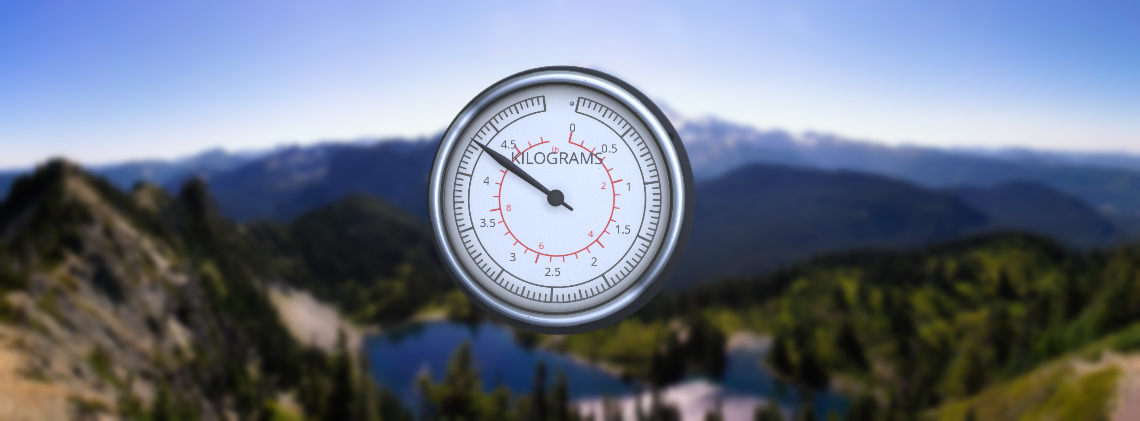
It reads value=4.3 unit=kg
